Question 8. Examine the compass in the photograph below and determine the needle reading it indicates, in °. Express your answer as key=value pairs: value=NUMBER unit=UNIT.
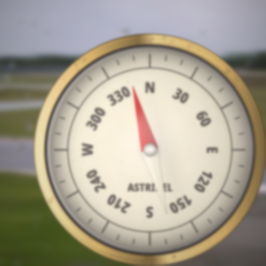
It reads value=345 unit=°
